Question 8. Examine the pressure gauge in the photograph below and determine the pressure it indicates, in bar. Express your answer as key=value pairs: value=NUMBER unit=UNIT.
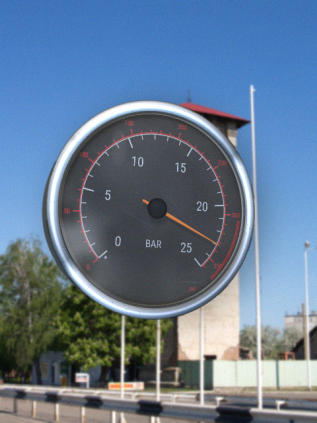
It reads value=23 unit=bar
